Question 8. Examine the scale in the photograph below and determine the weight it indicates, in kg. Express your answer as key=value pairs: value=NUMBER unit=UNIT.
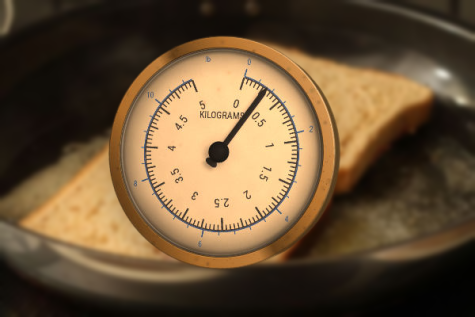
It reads value=0.3 unit=kg
